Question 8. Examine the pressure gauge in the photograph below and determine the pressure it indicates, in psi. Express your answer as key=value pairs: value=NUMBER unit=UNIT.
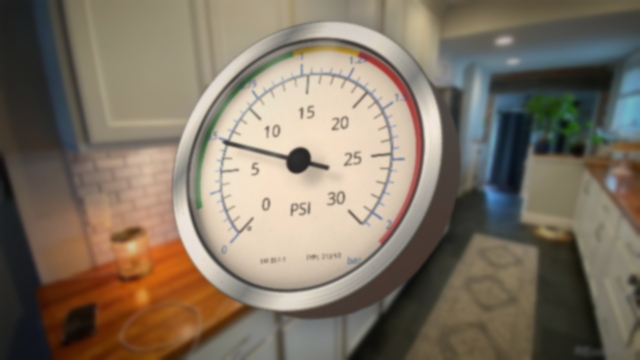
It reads value=7 unit=psi
